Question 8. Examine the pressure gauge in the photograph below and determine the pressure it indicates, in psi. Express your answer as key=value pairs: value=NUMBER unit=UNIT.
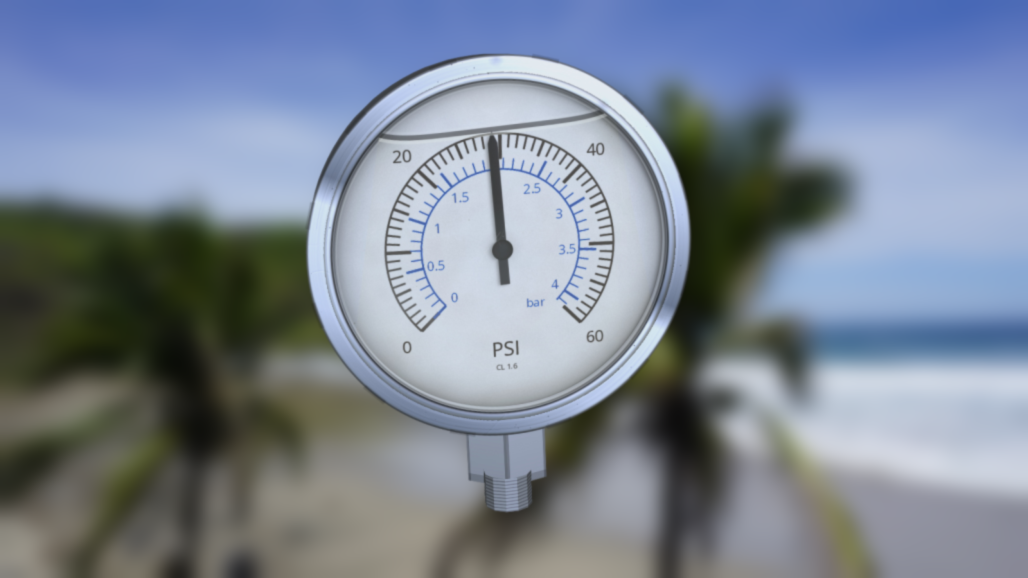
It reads value=29 unit=psi
